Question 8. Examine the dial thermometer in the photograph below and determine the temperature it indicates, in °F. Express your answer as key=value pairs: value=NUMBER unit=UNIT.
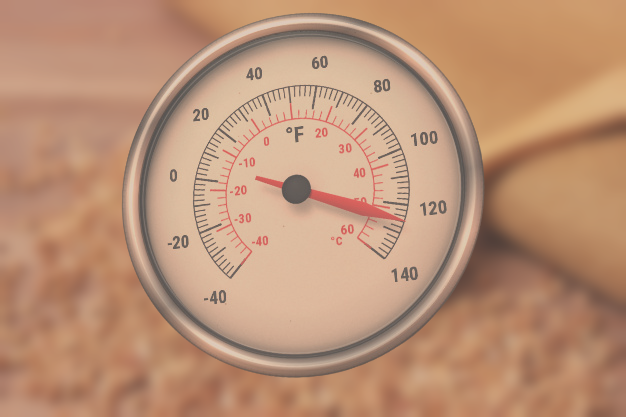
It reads value=126 unit=°F
